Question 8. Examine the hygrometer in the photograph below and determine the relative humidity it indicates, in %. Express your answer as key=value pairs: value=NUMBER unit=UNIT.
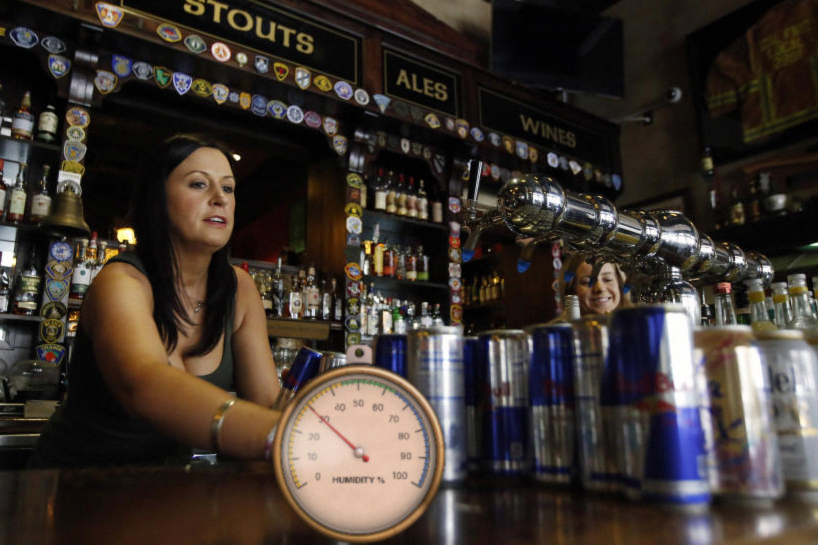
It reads value=30 unit=%
